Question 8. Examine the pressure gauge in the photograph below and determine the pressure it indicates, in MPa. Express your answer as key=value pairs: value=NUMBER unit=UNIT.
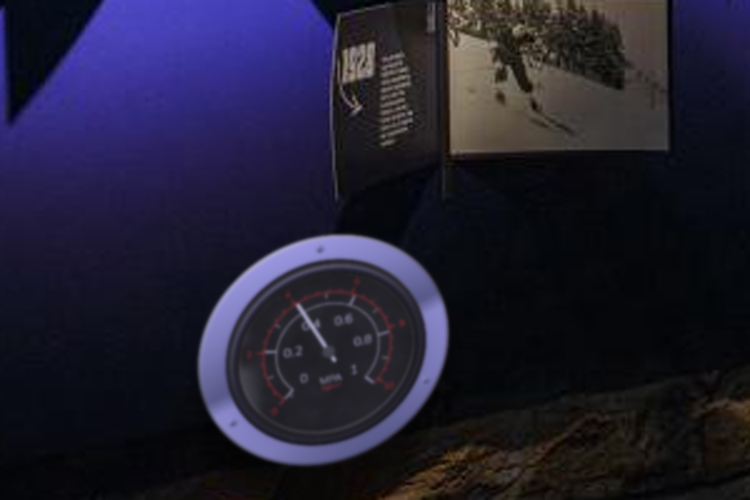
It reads value=0.4 unit=MPa
